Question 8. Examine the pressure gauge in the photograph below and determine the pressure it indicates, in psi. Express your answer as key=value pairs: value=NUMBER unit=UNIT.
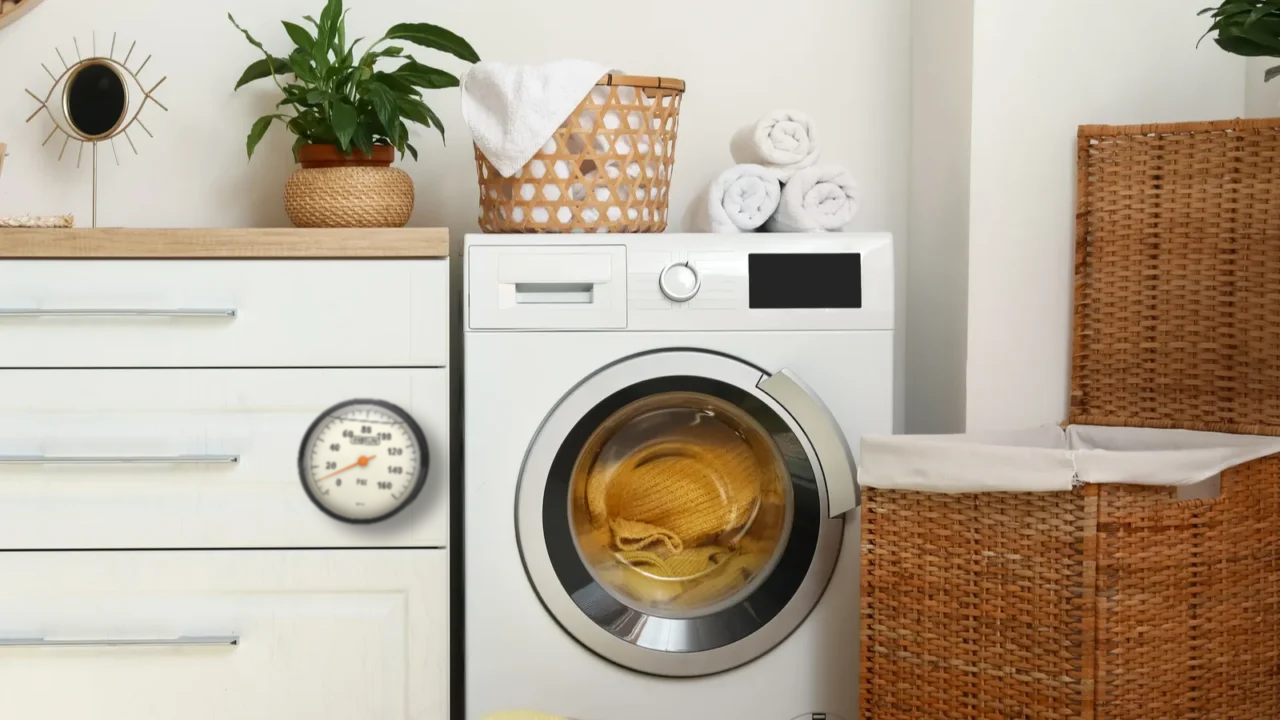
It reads value=10 unit=psi
